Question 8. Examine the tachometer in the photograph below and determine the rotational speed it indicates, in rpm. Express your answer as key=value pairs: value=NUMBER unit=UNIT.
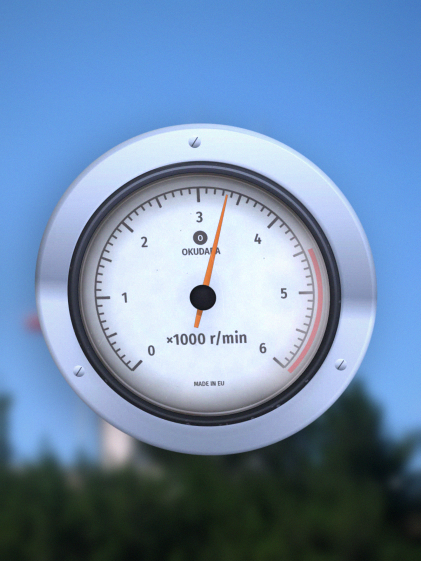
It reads value=3350 unit=rpm
